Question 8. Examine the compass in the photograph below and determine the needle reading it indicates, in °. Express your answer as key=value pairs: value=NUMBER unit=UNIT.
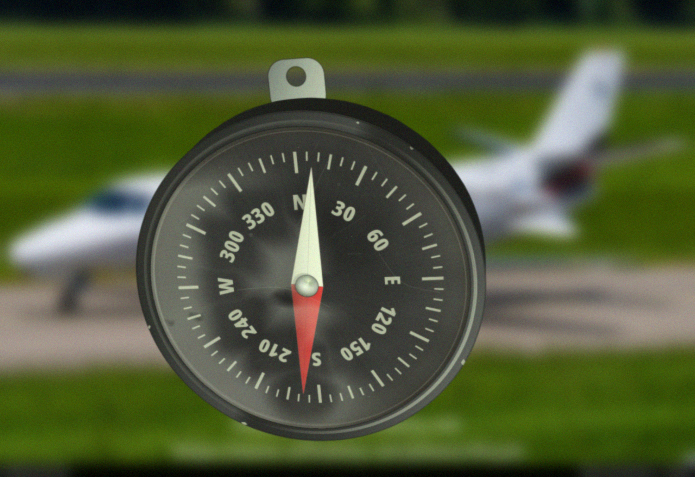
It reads value=187.5 unit=°
